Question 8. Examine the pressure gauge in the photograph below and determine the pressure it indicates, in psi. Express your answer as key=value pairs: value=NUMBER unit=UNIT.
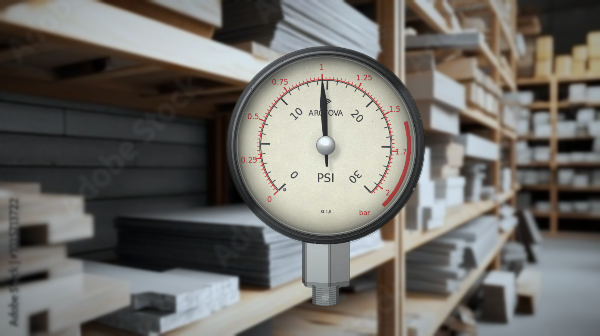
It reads value=14.5 unit=psi
